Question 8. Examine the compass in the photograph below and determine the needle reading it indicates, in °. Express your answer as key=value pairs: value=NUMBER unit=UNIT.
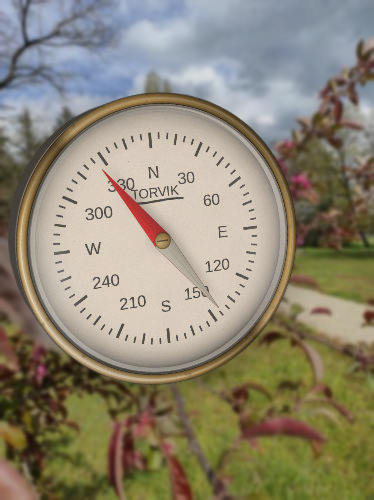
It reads value=325 unit=°
